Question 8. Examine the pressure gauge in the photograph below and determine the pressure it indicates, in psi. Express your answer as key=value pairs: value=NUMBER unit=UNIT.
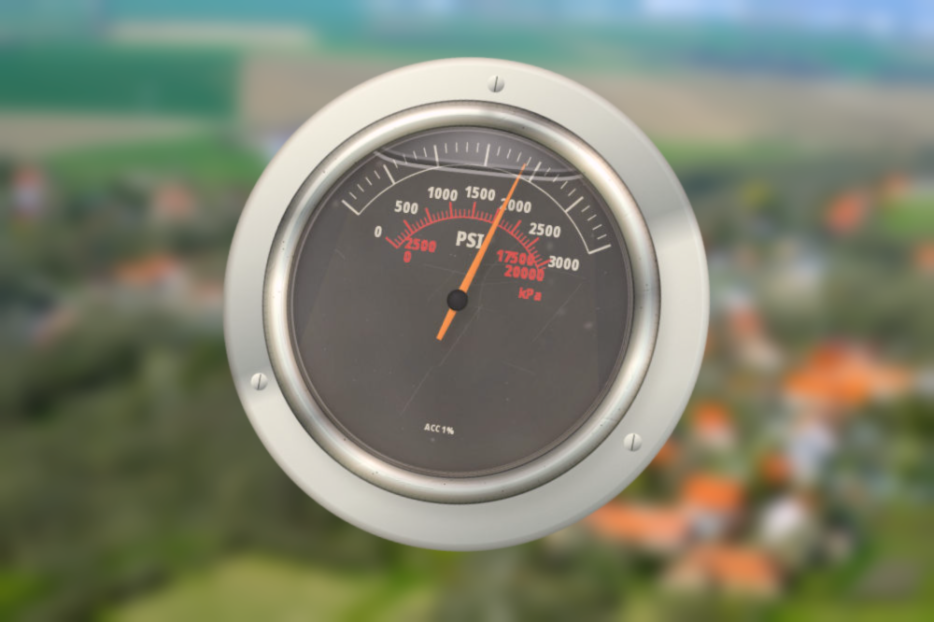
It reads value=1900 unit=psi
